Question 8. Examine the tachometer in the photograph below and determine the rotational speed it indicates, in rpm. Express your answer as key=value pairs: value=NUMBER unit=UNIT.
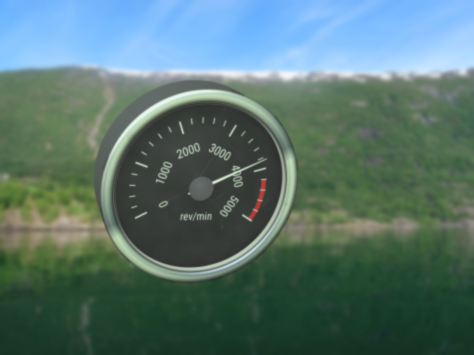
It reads value=3800 unit=rpm
